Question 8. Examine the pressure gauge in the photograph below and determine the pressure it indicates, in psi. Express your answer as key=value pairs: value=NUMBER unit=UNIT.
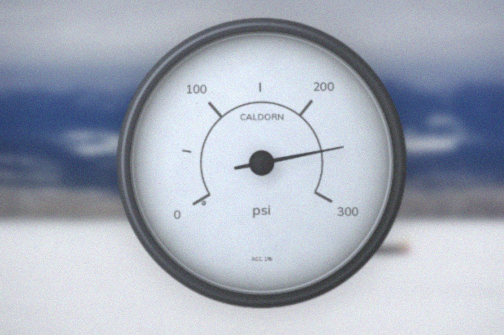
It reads value=250 unit=psi
